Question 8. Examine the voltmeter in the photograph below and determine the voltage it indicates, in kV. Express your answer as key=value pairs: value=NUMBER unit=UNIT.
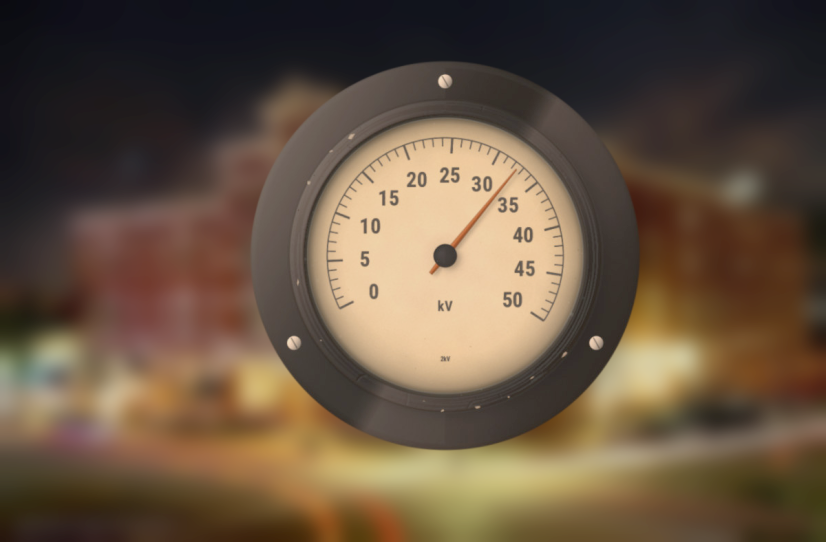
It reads value=32.5 unit=kV
